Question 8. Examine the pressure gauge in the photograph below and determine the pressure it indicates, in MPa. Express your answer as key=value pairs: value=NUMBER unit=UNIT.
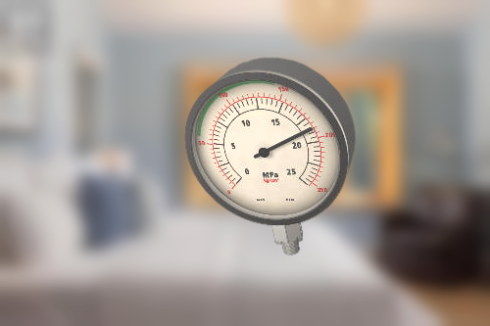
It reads value=18.5 unit=MPa
